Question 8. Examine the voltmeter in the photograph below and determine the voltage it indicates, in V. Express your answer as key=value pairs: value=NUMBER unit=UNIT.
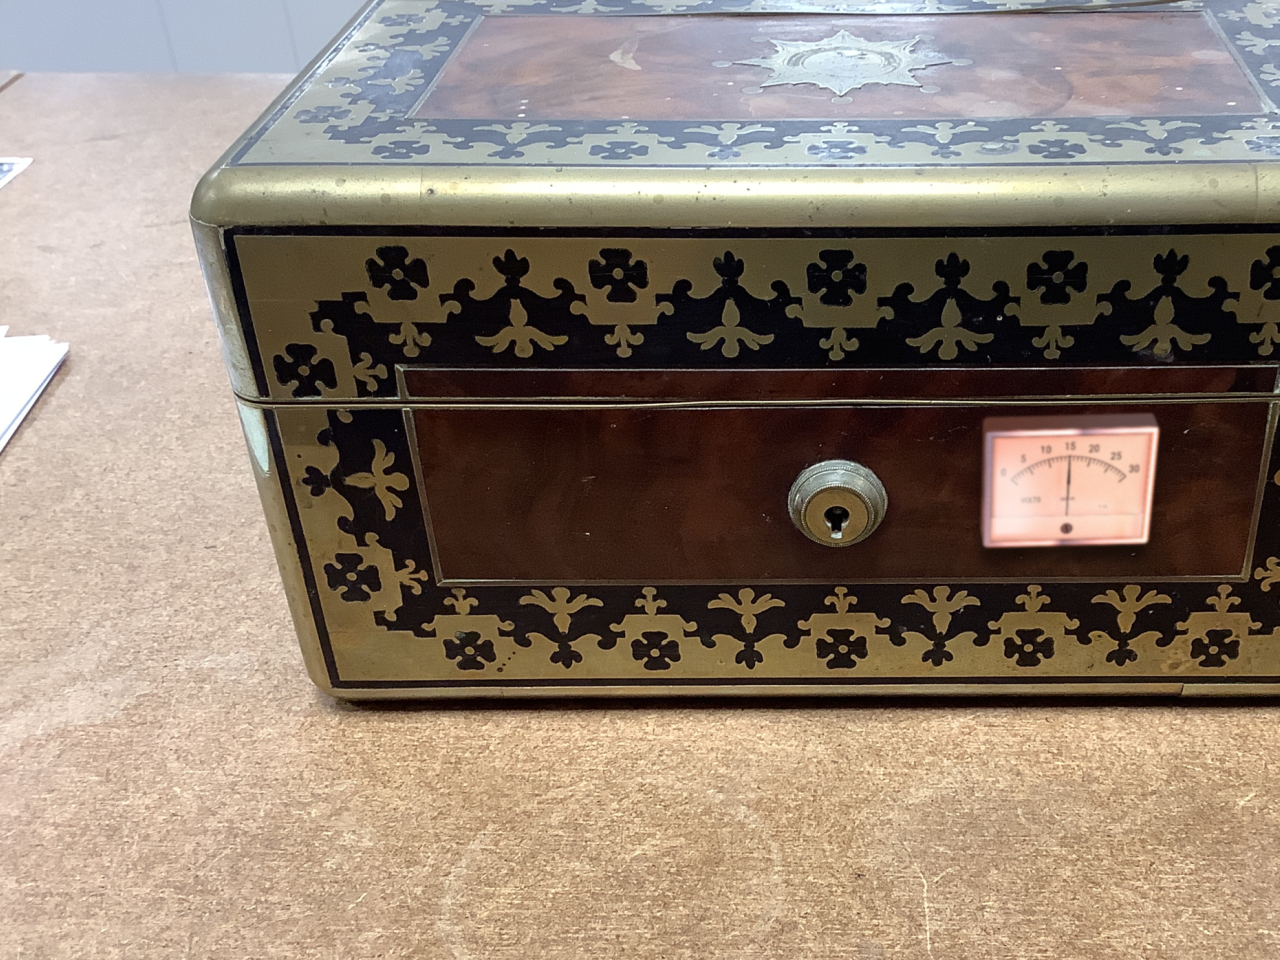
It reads value=15 unit=V
